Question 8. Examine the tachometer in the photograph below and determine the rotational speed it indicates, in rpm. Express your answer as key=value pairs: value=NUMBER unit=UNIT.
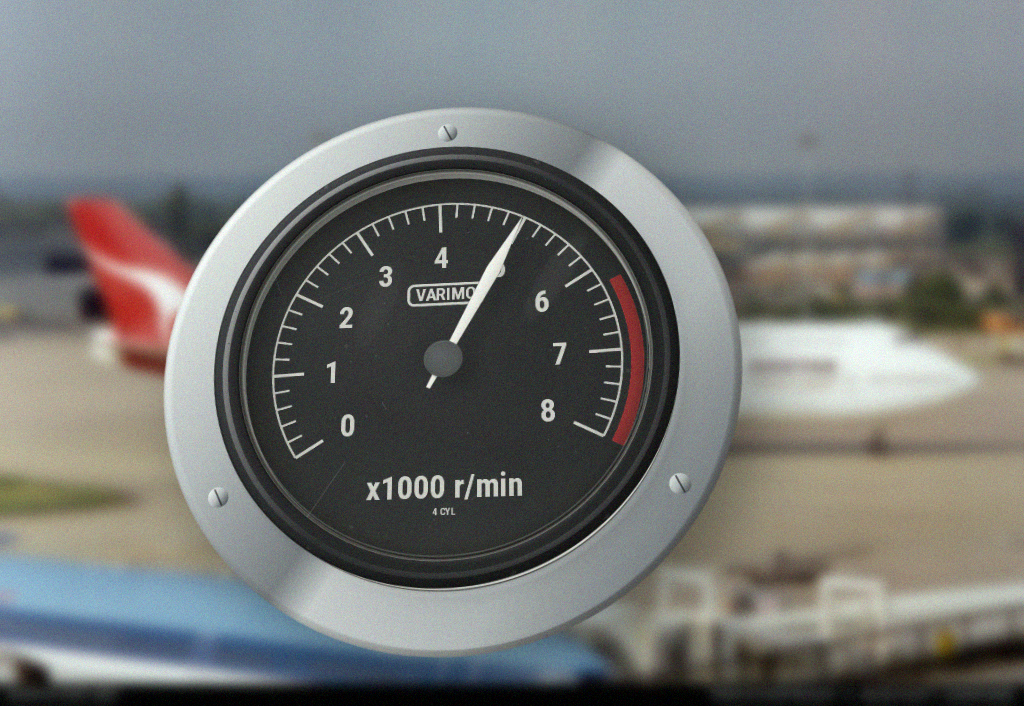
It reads value=5000 unit=rpm
